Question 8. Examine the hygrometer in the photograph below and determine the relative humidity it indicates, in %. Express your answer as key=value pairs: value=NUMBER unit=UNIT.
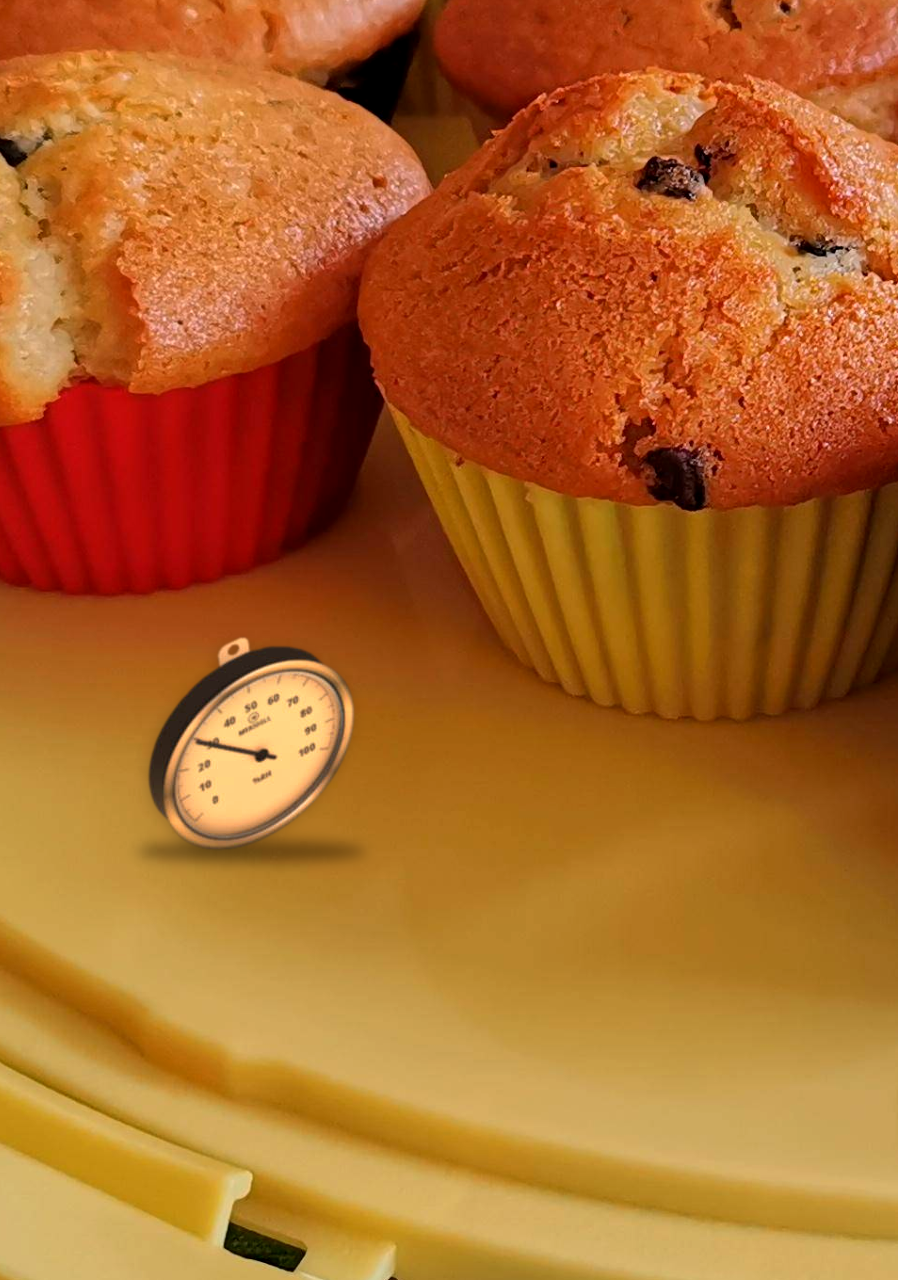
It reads value=30 unit=%
